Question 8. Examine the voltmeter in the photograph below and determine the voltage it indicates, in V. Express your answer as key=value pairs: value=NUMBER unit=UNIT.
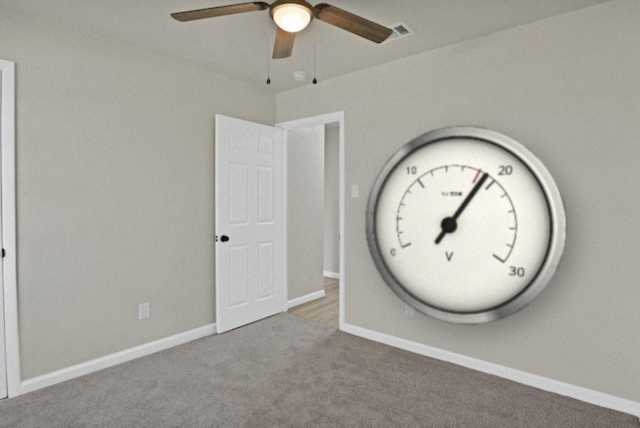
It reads value=19 unit=V
